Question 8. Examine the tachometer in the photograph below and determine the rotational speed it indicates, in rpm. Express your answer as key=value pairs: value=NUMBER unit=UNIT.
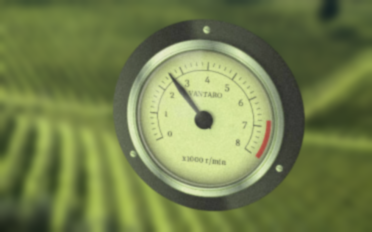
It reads value=2600 unit=rpm
